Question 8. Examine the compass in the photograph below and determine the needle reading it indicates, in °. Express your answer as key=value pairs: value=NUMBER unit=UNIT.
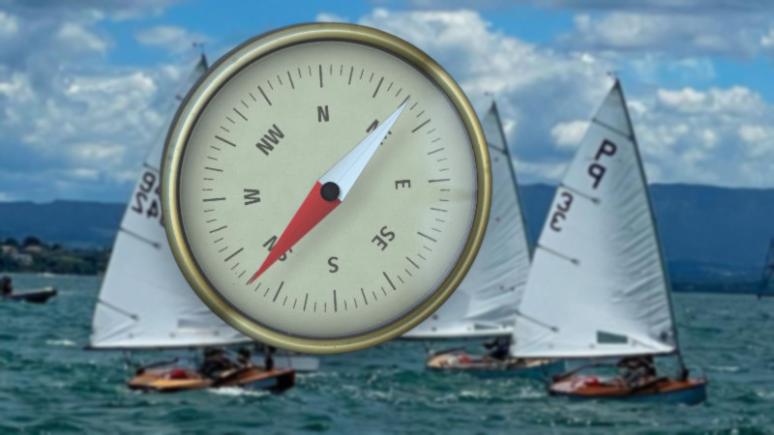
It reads value=225 unit=°
